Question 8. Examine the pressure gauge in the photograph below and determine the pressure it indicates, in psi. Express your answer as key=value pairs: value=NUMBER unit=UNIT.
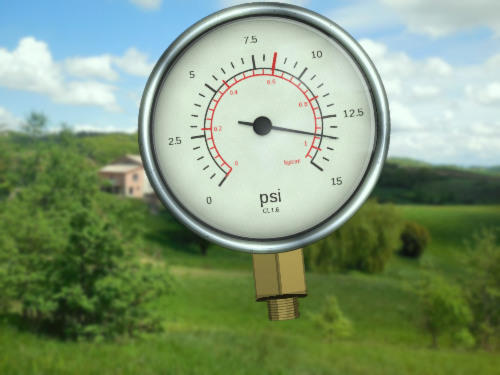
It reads value=13.5 unit=psi
